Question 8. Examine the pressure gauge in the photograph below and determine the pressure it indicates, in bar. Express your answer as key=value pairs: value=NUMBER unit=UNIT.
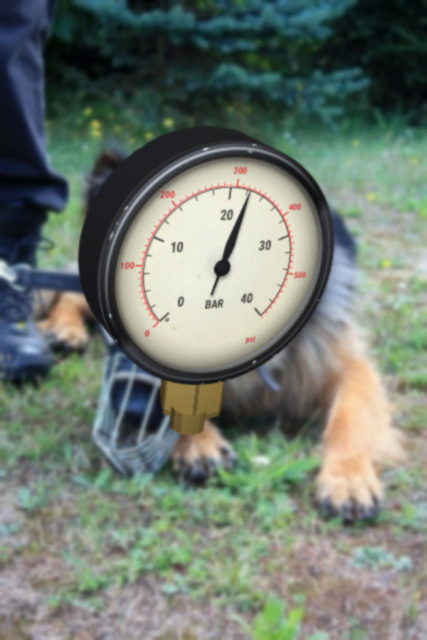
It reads value=22 unit=bar
